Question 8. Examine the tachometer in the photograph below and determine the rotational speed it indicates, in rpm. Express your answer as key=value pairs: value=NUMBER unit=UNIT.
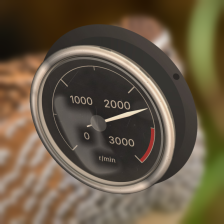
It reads value=2250 unit=rpm
